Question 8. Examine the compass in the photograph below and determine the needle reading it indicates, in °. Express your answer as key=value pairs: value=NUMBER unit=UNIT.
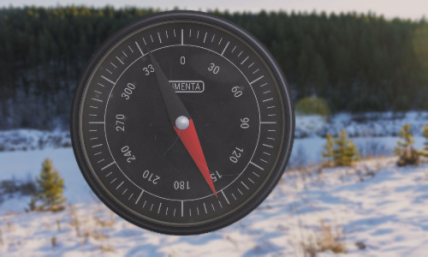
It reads value=155 unit=°
